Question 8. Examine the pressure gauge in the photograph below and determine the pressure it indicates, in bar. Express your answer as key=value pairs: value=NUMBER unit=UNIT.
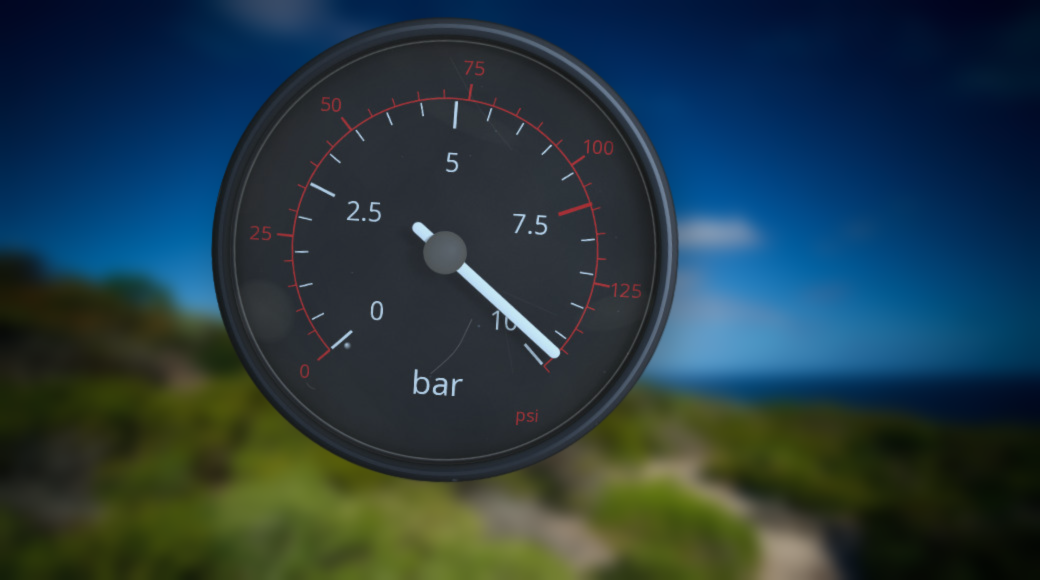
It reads value=9.75 unit=bar
